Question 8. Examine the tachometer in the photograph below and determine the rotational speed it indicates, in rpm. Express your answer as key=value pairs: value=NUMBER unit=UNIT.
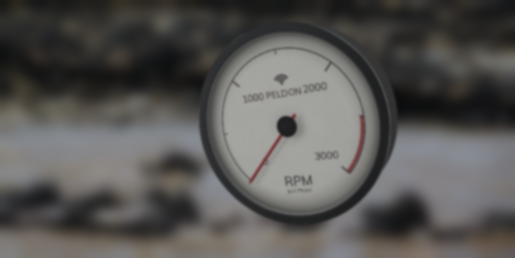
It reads value=0 unit=rpm
